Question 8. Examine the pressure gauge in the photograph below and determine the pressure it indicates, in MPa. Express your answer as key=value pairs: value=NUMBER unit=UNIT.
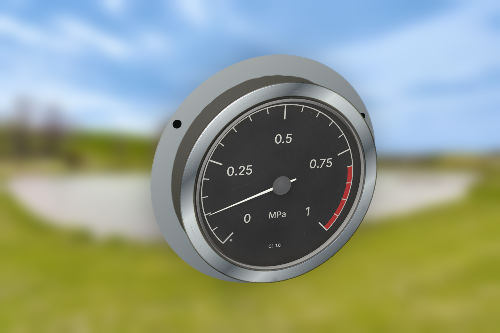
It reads value=0.1 unit=MPa
